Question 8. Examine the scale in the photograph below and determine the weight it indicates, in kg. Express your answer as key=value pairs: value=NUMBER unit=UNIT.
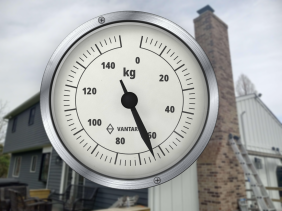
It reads value=64 unit=kg
